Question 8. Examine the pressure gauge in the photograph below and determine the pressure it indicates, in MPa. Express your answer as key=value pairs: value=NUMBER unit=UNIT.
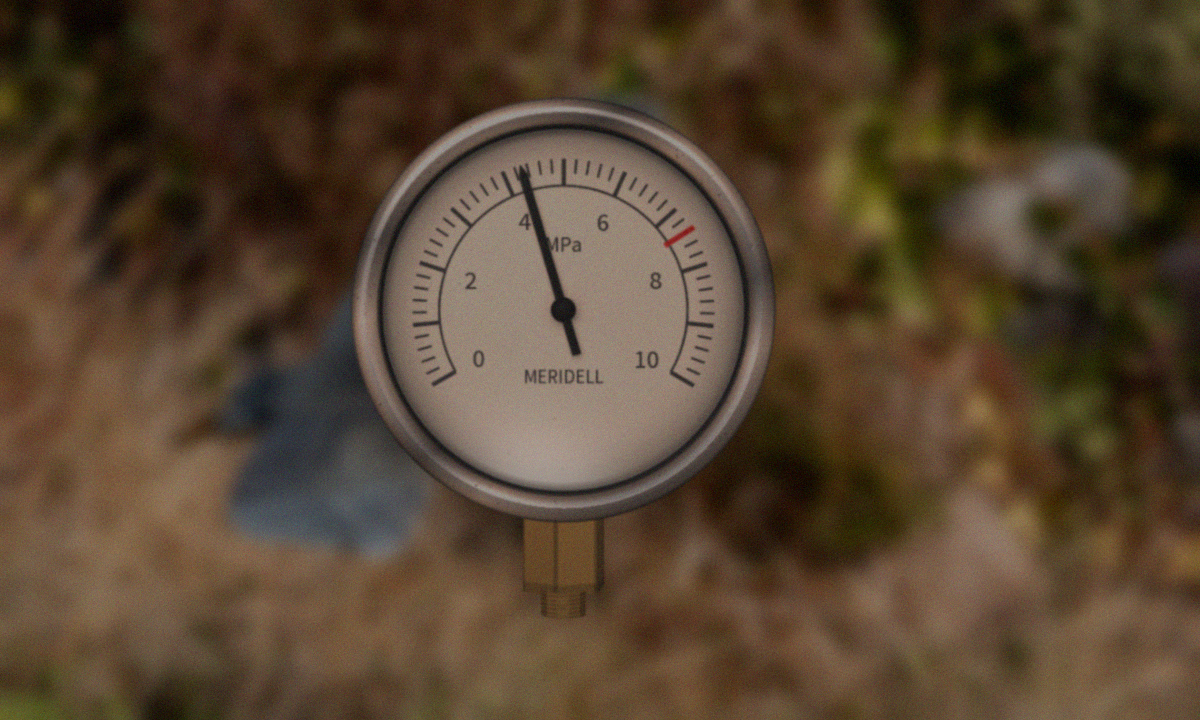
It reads value=4.3 unit=MPa
